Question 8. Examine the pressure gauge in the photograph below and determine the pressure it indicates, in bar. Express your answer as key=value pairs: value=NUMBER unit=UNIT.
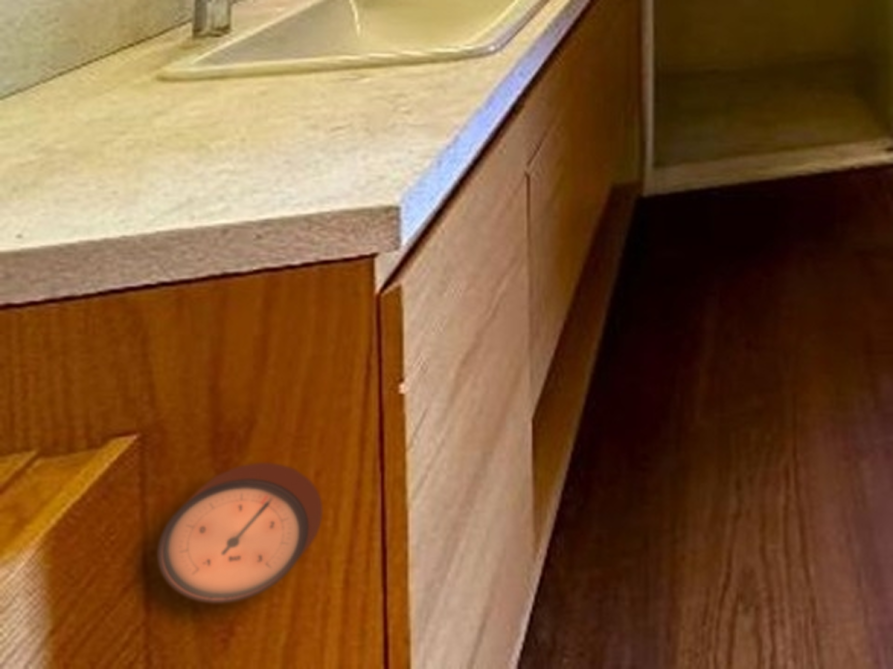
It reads value=1.5 unit=bar
